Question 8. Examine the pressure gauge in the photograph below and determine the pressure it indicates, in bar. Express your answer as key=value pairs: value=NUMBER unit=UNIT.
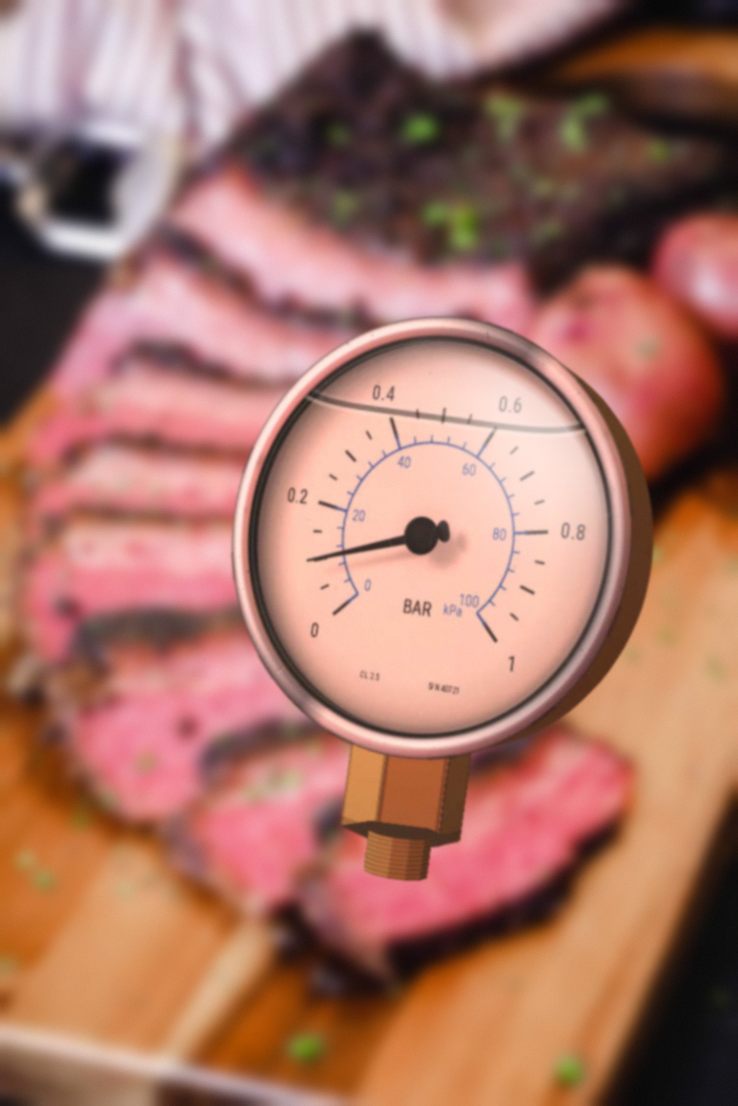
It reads value=0.1 unit=bar
